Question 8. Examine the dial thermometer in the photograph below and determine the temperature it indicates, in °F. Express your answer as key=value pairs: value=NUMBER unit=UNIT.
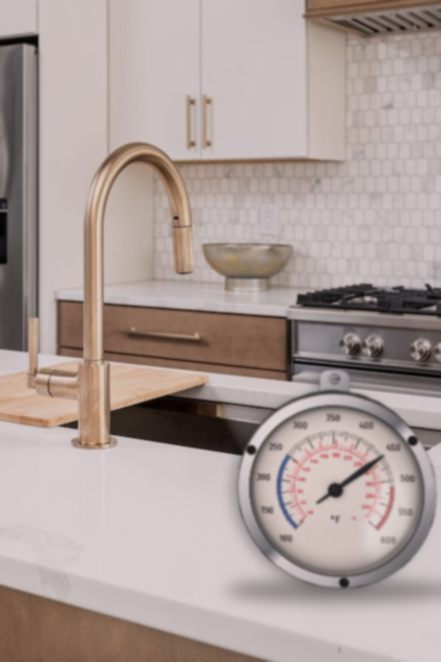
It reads value=450 unit=°F
